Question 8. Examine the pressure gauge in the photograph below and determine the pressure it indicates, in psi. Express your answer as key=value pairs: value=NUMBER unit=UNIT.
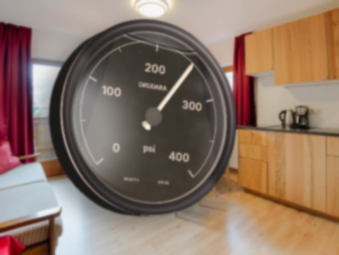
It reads value=250 unit=psi
